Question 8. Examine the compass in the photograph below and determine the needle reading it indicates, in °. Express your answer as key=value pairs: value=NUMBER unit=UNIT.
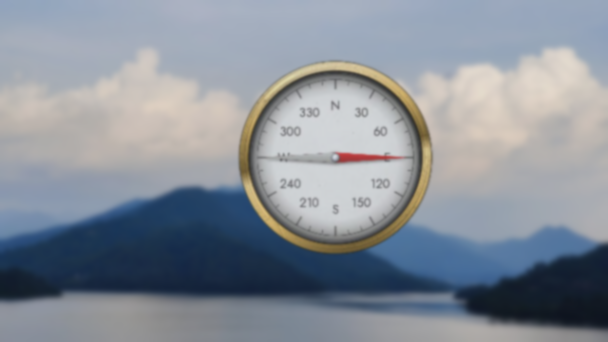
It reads value=90 unit=°
